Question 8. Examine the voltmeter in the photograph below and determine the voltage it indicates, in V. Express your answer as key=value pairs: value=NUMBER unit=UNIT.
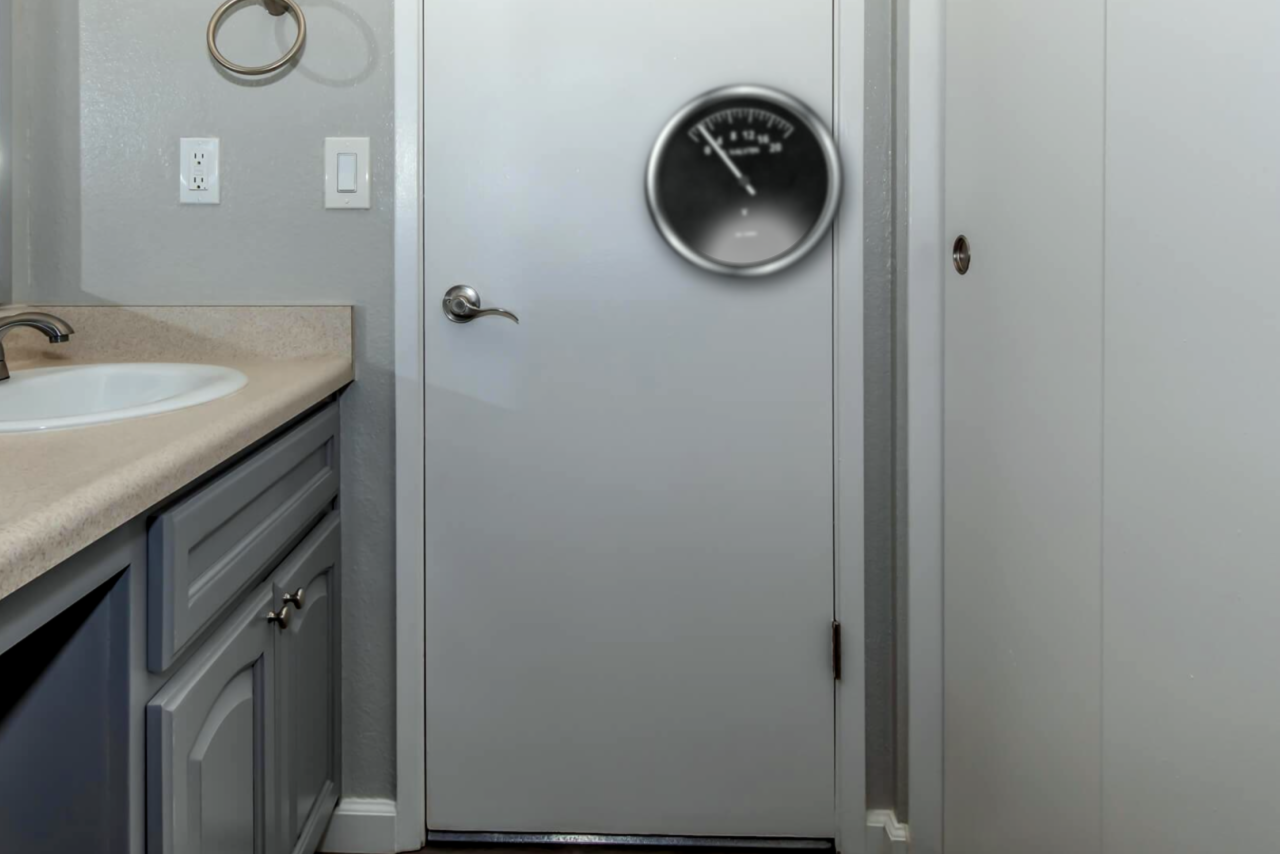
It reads value=2 unit=V
